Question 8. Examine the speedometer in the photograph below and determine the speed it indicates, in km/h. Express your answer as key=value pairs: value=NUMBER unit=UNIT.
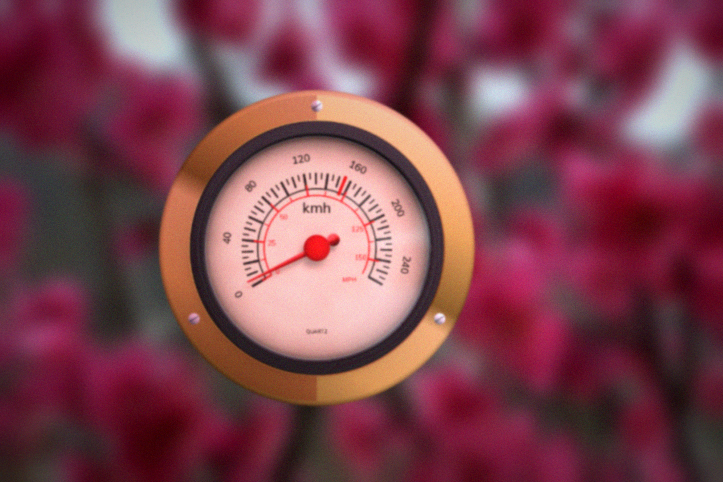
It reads value=5 unit=km/h
